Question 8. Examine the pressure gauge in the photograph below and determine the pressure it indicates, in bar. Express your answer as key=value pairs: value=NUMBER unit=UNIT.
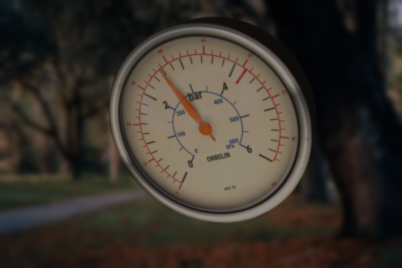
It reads value=2.6 unit=bar
